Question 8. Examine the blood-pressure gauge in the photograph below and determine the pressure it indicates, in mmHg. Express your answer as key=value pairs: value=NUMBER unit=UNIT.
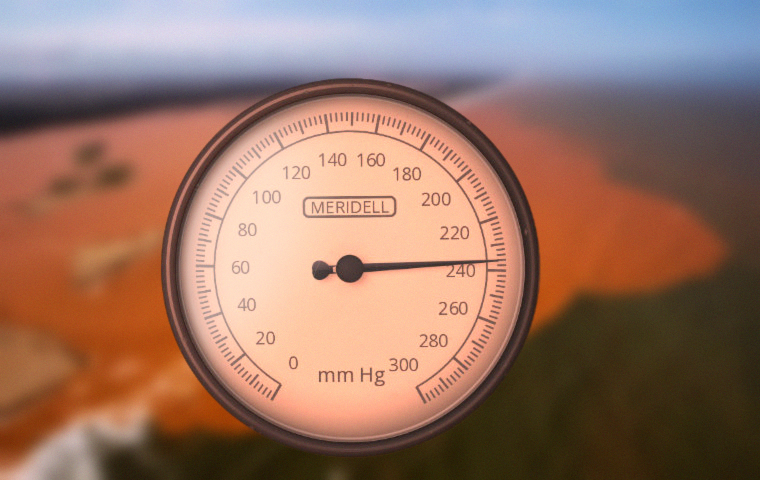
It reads value=236 unit=mmHg
